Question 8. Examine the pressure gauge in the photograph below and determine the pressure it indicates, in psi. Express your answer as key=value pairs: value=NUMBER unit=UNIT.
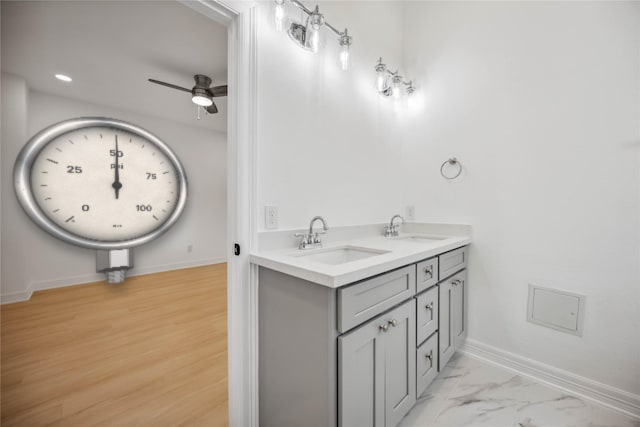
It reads value=50 unit=psi
